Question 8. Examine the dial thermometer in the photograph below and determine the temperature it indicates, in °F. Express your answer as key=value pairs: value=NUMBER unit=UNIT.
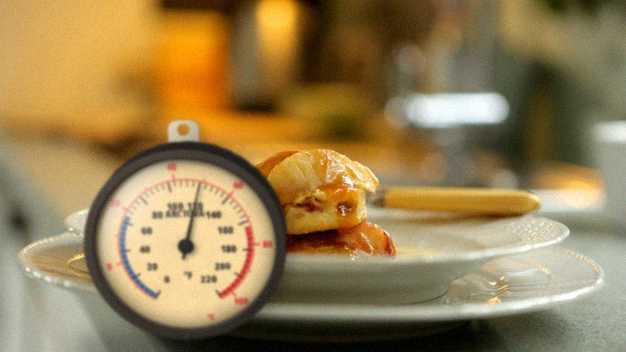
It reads value=120 unit=°F
